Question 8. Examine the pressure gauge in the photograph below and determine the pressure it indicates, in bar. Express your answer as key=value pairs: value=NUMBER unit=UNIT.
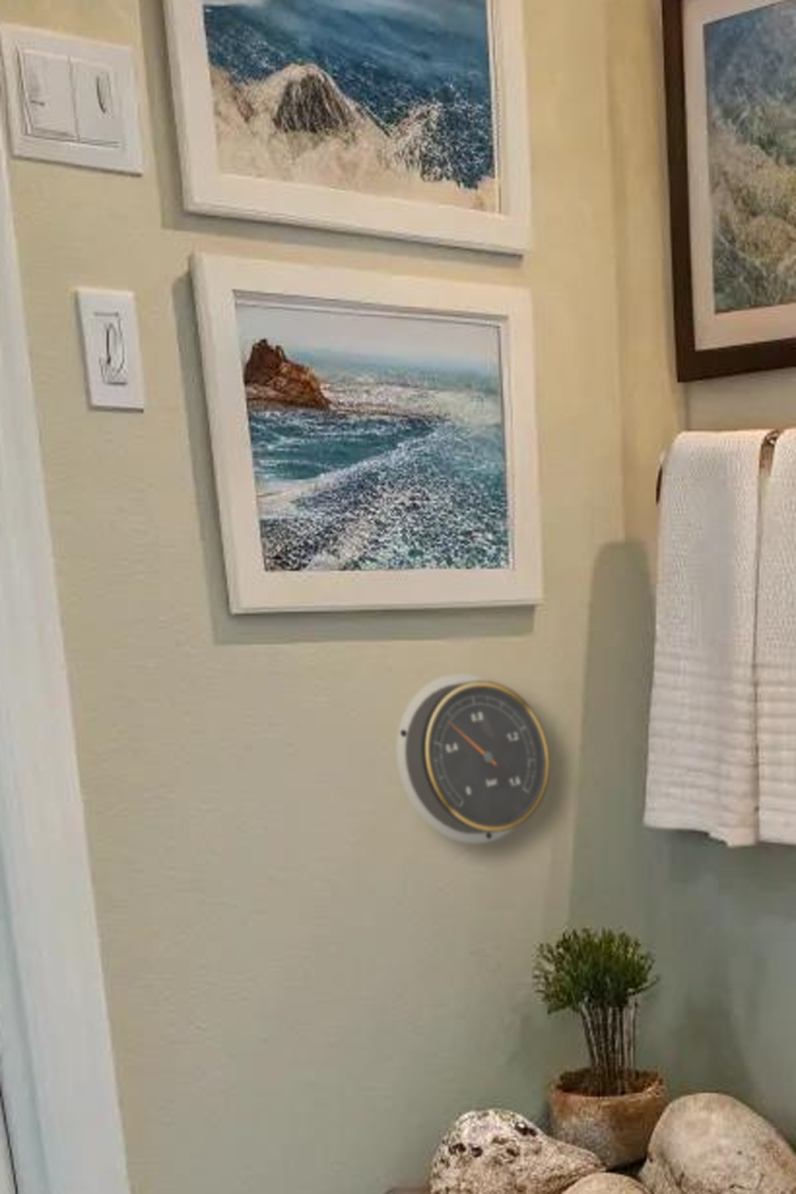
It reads value=0.55 unit=bar
